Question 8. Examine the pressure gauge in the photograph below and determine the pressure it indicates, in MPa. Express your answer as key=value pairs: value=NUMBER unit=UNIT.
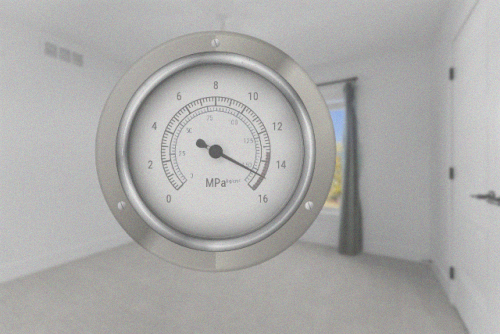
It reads value=15 unit=MPa
